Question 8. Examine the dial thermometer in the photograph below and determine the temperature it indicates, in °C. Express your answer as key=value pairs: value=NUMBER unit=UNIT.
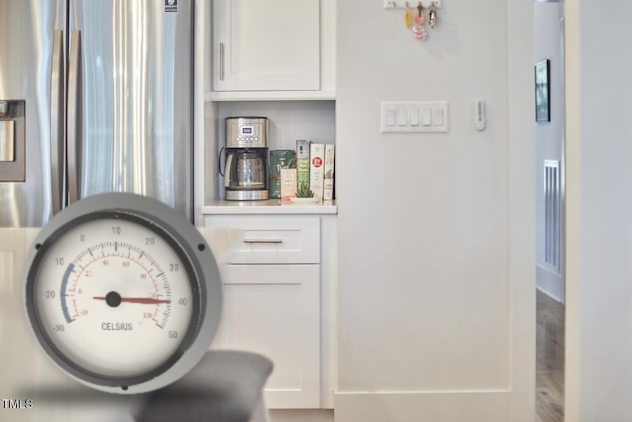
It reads value=40 unit=°C
